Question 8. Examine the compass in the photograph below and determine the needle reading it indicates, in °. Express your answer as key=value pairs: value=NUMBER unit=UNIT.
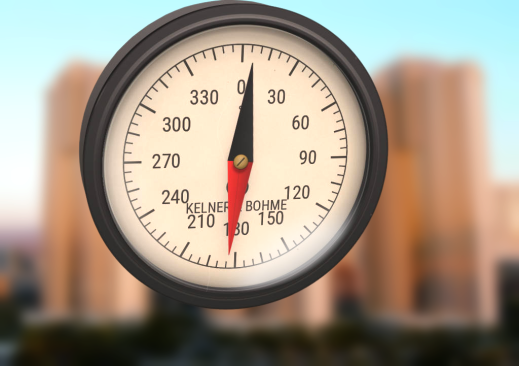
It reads value=185 unit=°
